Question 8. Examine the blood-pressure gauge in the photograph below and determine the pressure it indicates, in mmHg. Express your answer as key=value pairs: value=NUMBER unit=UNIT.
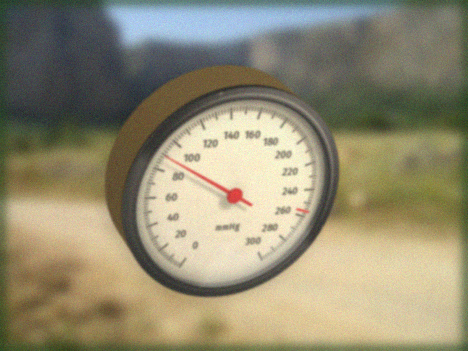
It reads value=90 unit=mmHg
